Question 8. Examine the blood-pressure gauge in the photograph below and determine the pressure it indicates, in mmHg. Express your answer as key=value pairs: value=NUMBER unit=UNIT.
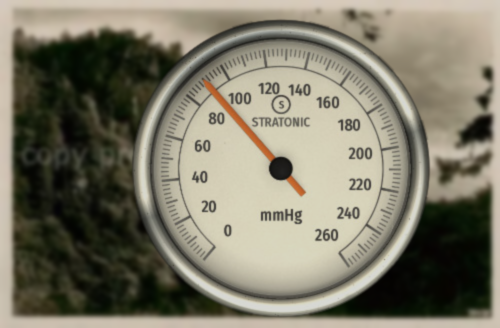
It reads value=90 unit=mmHg
